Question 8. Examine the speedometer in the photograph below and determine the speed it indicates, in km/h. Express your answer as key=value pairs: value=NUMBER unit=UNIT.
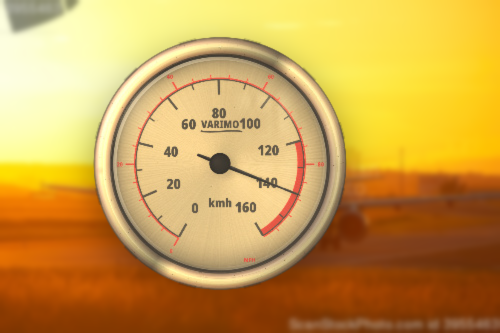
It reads value=140 unit=km/h
